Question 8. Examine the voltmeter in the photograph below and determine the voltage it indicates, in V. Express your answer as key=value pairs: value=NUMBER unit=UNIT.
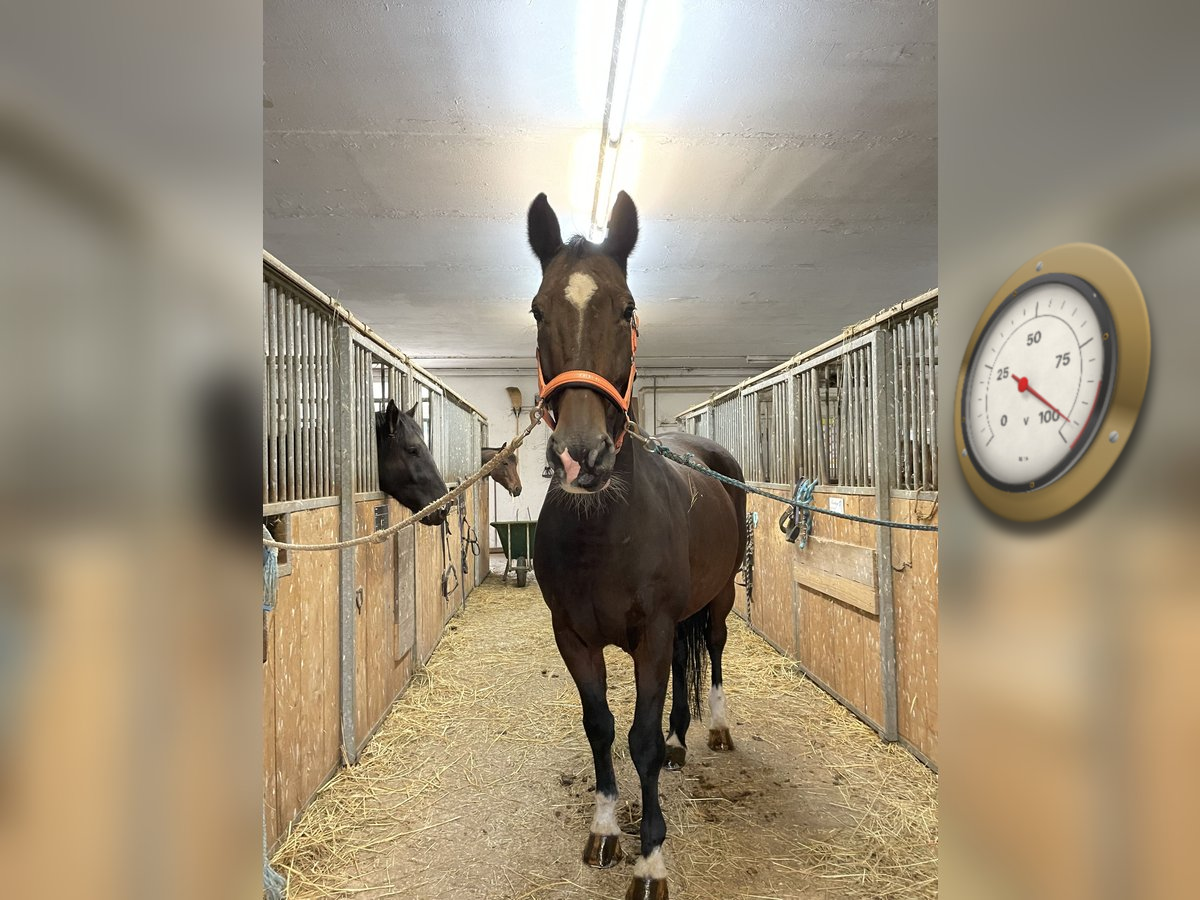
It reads value=95 unit=V
